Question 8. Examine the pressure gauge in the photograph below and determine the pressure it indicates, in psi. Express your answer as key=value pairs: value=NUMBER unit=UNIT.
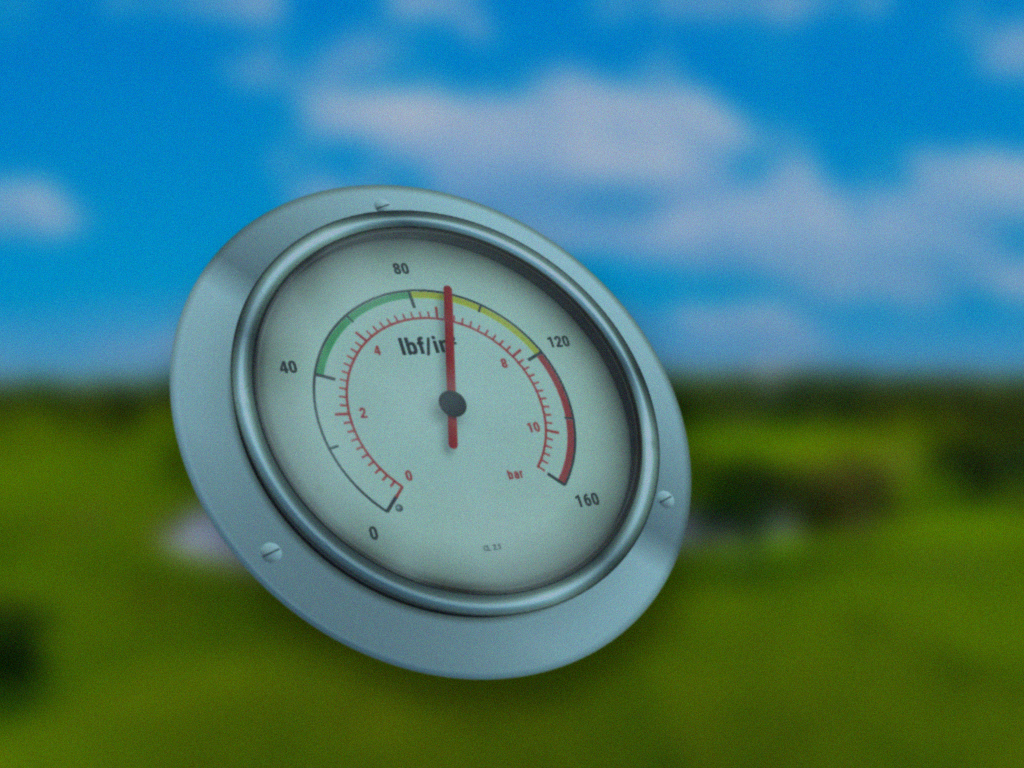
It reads value=90 unit=psi
